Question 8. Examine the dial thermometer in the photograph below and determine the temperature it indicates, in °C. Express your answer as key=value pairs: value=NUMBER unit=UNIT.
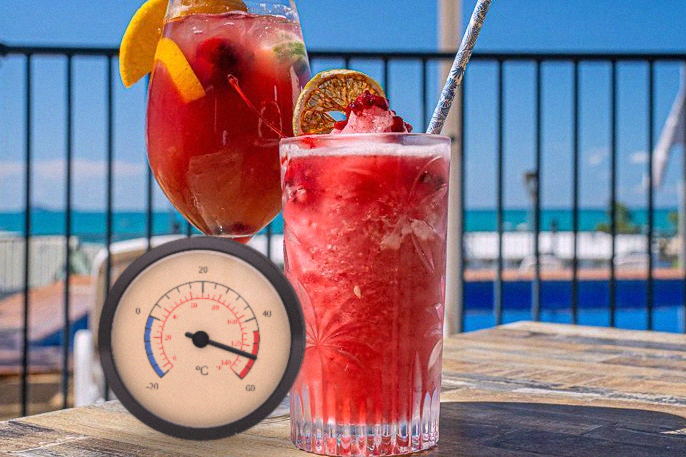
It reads value=52 unit=°C
